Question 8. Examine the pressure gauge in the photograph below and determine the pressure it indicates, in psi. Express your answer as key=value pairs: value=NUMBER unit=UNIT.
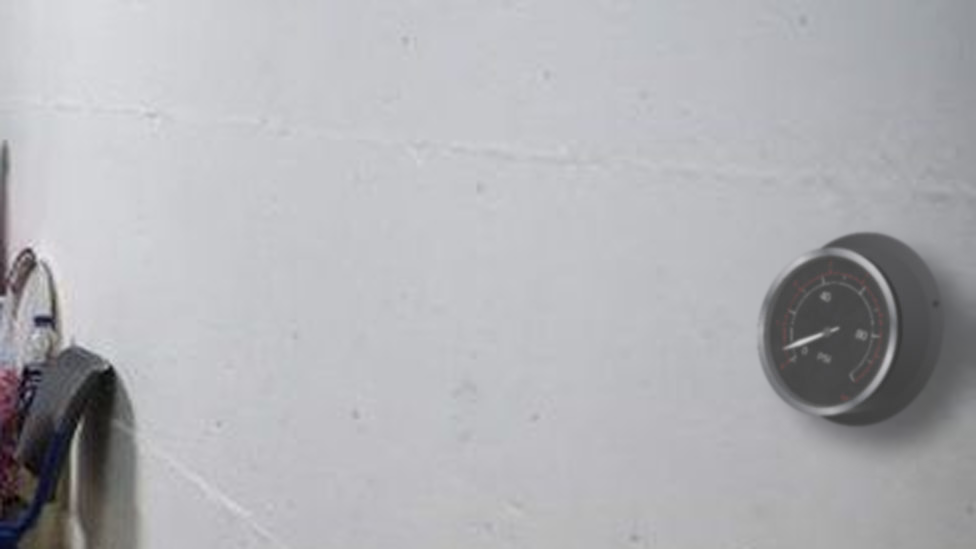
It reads value=5 unit=psi
